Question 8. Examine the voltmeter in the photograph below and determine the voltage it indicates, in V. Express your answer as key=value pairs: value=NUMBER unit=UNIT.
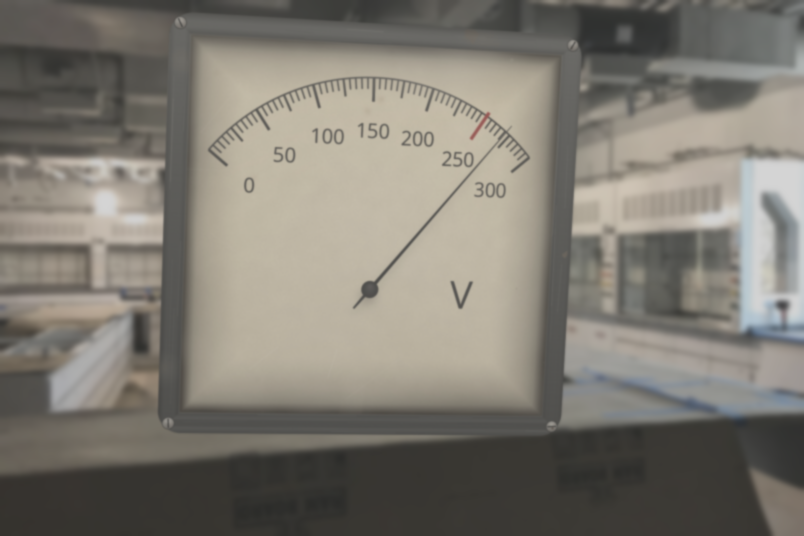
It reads value=270 unit=V
